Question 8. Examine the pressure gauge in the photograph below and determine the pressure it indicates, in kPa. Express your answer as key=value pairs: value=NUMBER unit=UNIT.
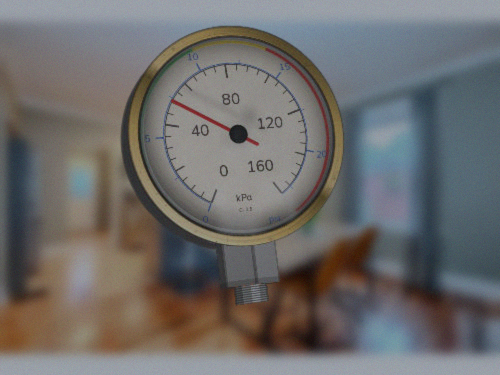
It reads value=50 unit=kPa
